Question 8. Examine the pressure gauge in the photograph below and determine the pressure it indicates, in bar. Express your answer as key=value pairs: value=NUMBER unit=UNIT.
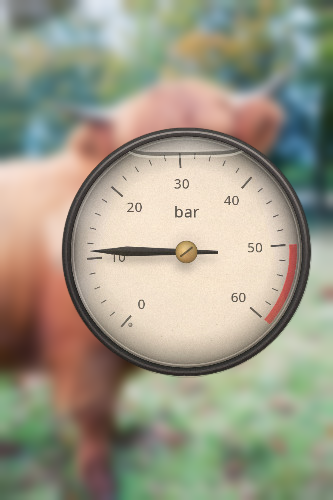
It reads value=11 unit=bar
